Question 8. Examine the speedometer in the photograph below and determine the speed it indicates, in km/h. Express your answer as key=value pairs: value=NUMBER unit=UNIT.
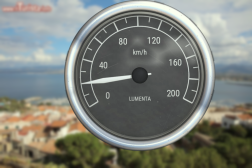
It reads value=20 unit=km/h
